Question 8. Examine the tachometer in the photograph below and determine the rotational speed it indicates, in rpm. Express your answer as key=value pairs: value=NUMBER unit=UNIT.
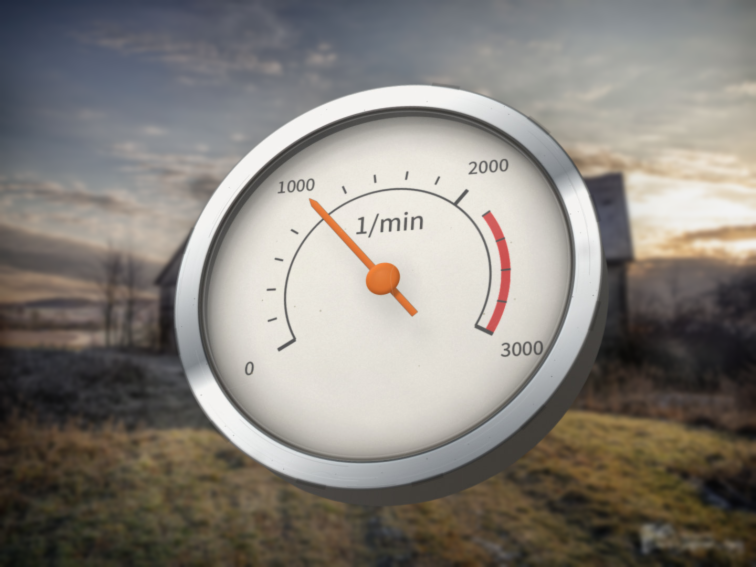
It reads value=1000 unit=rpm
